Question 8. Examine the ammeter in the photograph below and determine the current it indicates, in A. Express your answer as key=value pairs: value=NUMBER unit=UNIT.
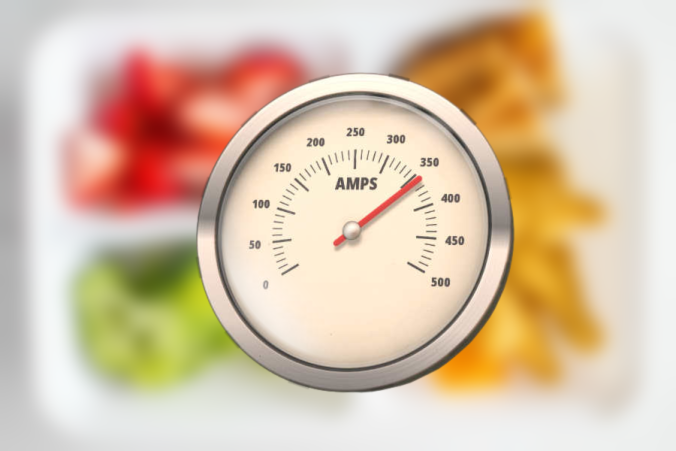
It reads value=360 unit=A
